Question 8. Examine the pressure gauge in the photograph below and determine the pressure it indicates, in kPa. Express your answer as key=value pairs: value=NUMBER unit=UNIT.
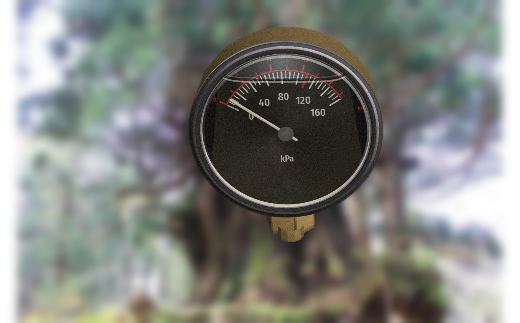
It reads value=10 unit=kPa
